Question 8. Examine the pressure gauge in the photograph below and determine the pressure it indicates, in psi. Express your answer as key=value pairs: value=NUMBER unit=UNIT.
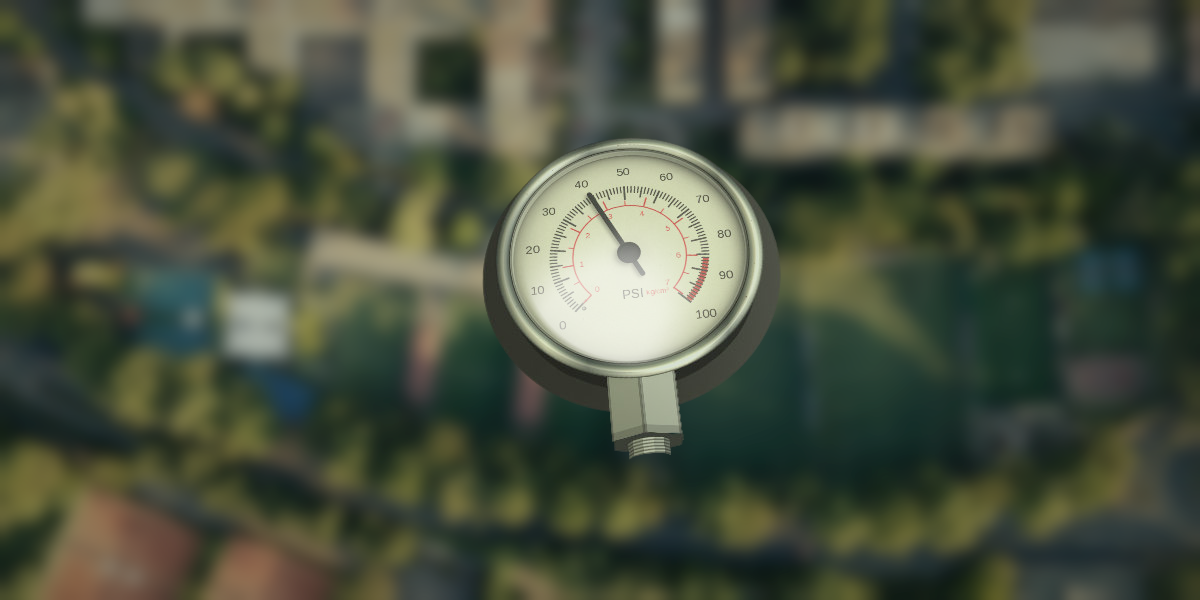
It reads value=40 unit=psi
